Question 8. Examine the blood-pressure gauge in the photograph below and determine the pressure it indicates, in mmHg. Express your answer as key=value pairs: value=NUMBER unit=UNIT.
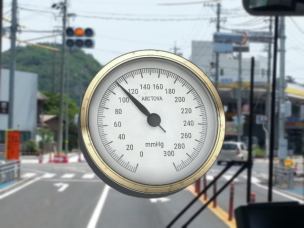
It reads value=110 unit=mmHg
